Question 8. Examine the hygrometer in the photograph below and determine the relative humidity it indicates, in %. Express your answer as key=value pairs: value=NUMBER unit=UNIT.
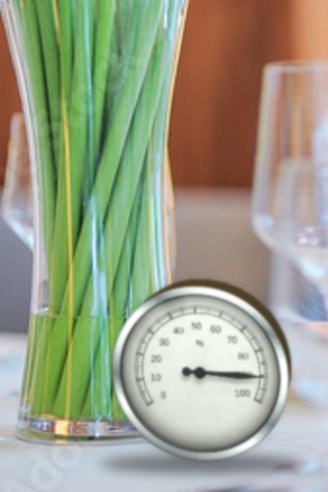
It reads value=90 unit=%
